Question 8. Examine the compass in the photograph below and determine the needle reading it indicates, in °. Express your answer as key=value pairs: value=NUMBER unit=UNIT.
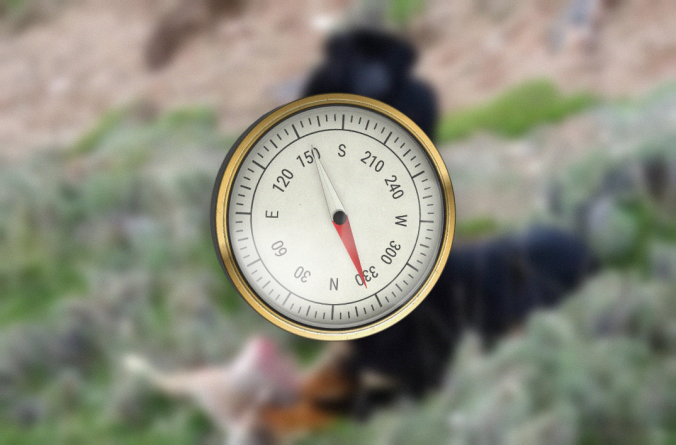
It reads value=335 unit=°
